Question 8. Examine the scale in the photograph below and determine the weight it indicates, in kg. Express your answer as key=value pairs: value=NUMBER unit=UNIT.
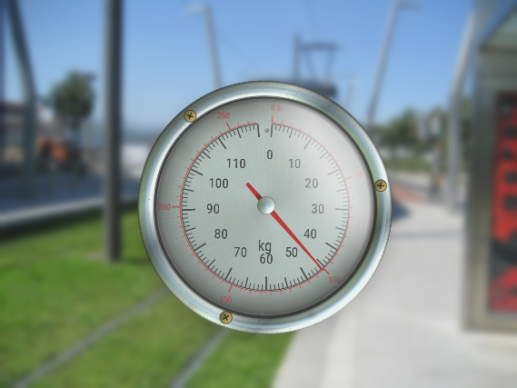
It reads value=46 unit=kg
